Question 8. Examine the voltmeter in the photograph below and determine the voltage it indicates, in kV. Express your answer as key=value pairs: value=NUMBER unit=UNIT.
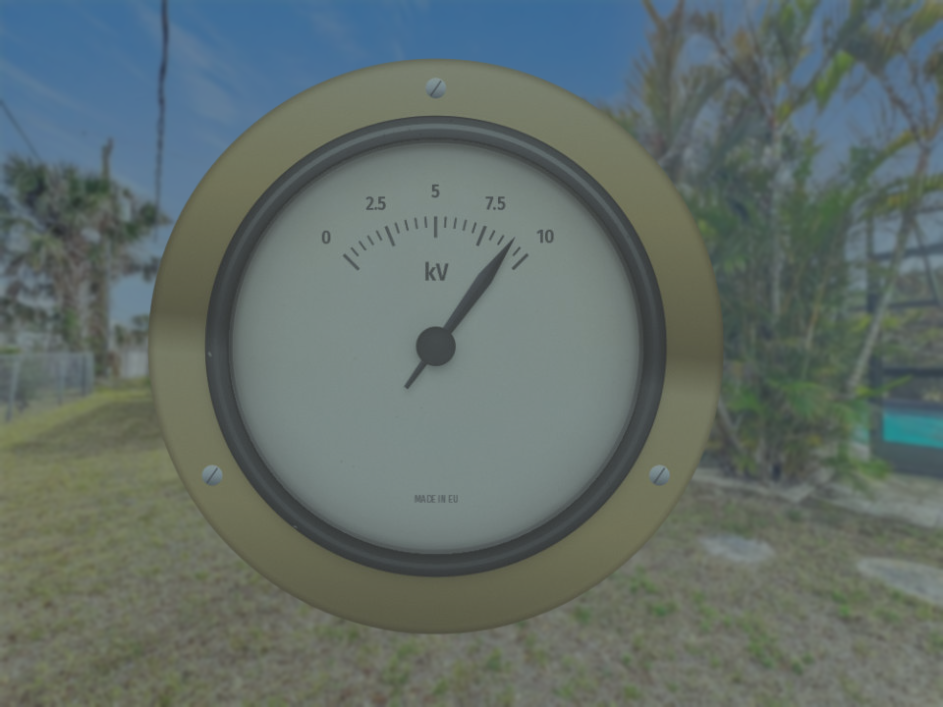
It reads value=9 unit=kV
